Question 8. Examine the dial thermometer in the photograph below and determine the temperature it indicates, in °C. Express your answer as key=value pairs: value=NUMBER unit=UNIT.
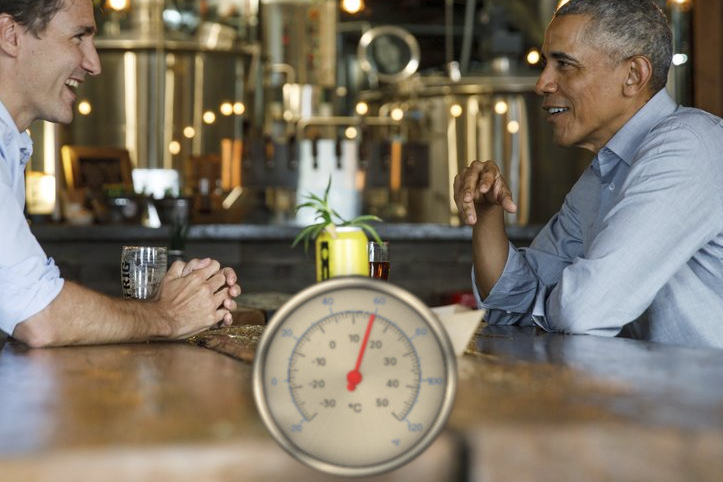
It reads value=15 unit=°C
